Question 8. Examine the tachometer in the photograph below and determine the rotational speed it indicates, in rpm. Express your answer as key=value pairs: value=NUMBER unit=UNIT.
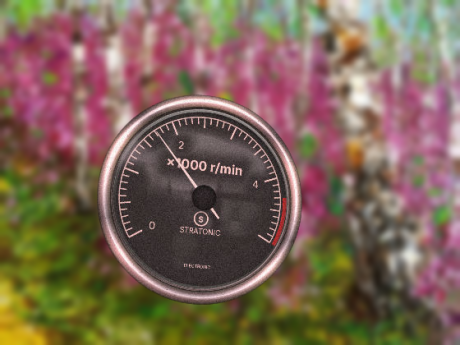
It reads value=1700 unit=rpm
